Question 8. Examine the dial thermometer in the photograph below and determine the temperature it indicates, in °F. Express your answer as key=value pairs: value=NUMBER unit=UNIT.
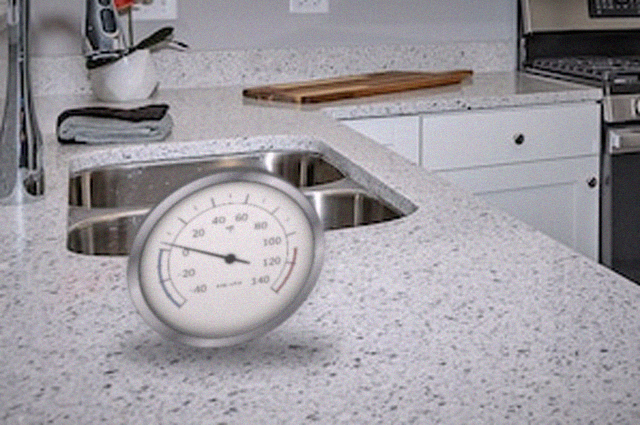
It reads value=5 unit=°F
